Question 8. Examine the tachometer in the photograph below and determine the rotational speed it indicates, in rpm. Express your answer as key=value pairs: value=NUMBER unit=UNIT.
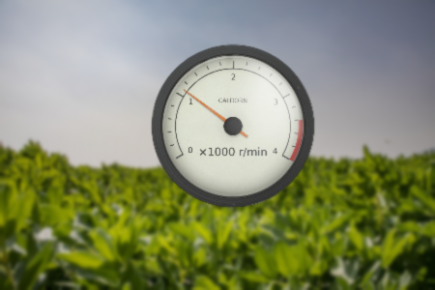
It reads value=1100 unit=rpm
